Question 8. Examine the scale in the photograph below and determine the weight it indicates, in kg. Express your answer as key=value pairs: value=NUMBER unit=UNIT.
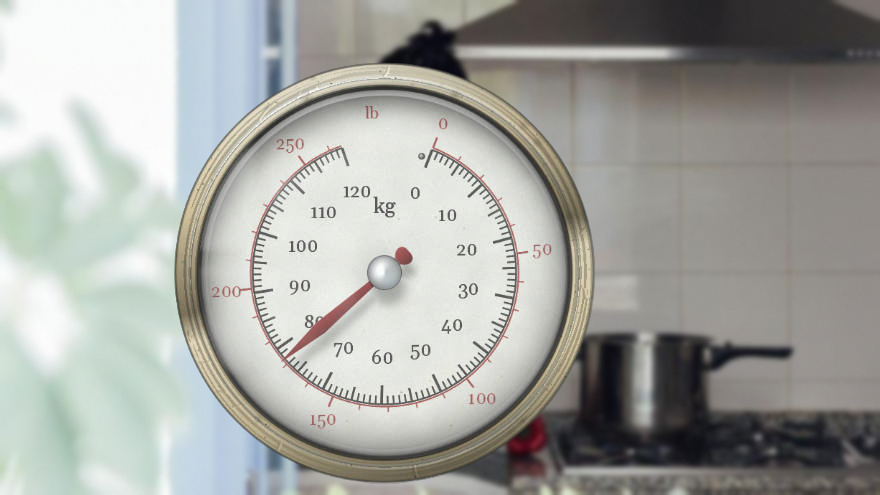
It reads value=78 unit=kg
